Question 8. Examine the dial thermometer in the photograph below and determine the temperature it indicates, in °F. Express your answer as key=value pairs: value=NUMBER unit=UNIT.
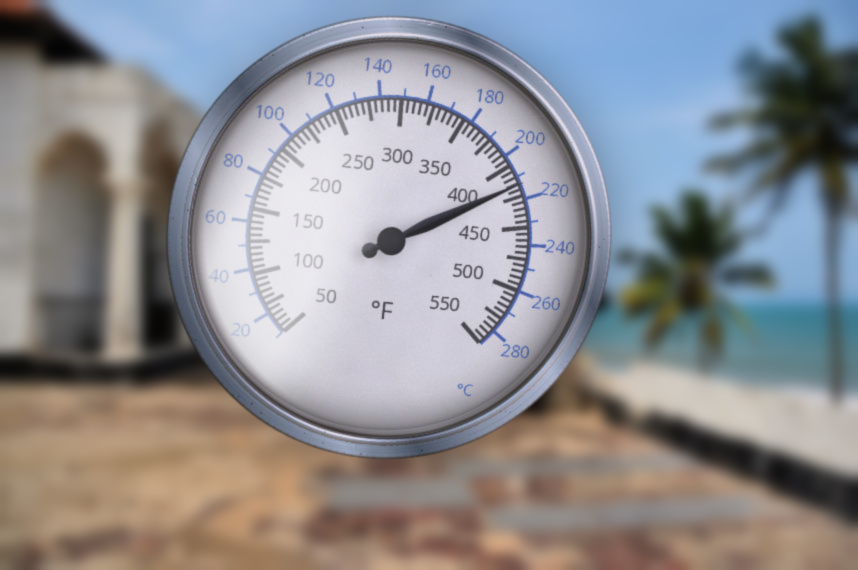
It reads value=415 unit=°F
